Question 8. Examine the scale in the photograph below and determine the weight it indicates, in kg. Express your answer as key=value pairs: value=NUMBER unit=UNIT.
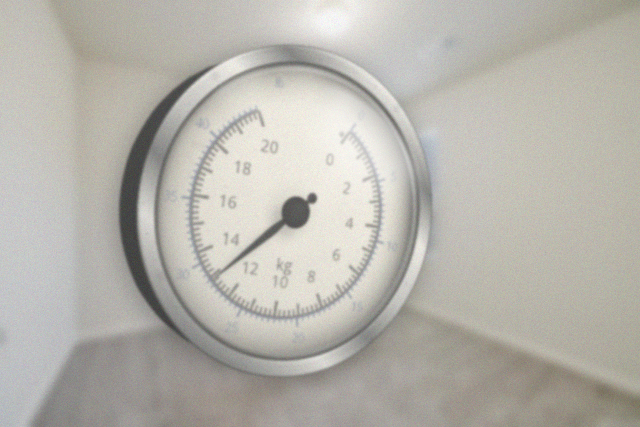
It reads value=13 unit=kg
